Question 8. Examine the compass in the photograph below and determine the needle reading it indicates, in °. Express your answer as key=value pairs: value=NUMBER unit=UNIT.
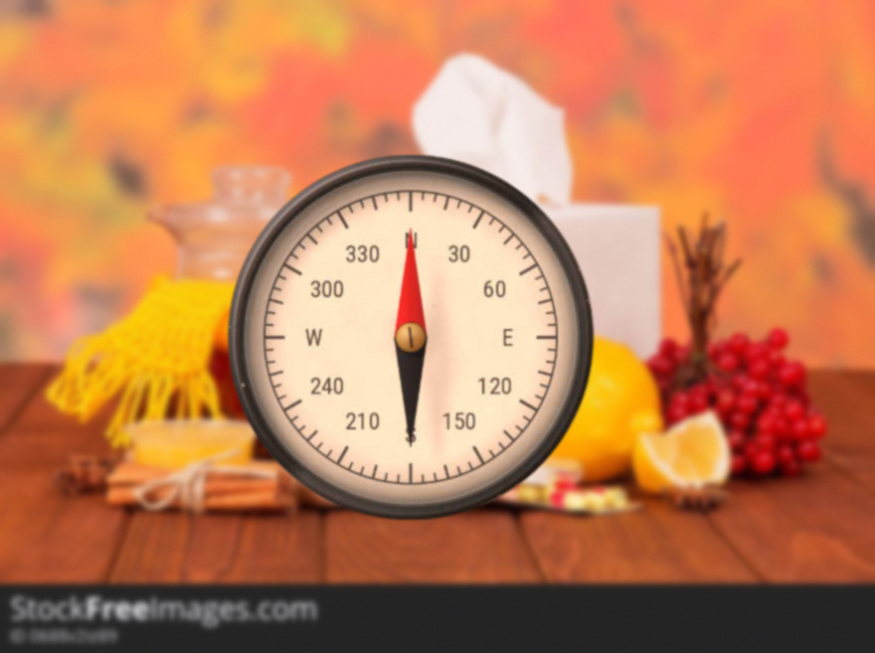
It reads value=0 unit=°
